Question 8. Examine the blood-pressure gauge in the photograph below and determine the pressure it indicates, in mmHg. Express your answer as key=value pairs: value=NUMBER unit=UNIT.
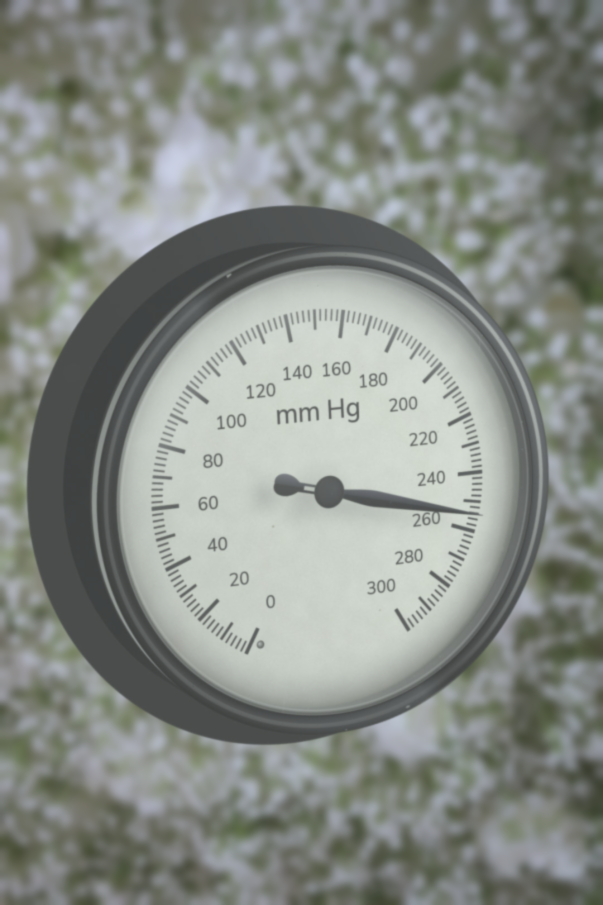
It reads value=254 unit=mmHg
